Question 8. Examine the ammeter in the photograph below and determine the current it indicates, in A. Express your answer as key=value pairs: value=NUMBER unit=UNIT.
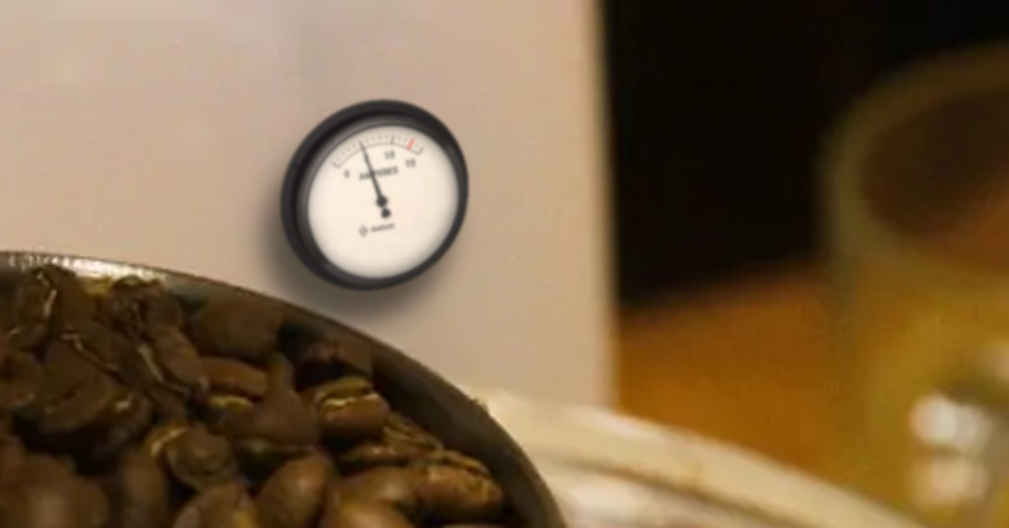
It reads value=5 unit=A
